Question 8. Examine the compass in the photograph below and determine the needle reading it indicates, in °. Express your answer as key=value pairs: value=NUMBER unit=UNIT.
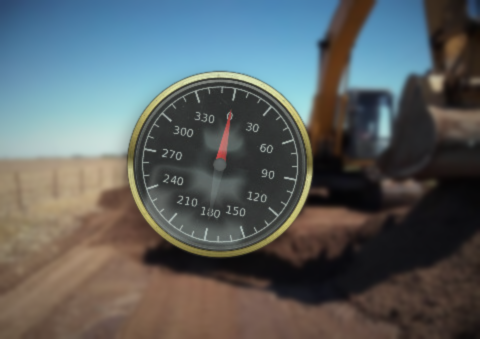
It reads value=0 unit=°
